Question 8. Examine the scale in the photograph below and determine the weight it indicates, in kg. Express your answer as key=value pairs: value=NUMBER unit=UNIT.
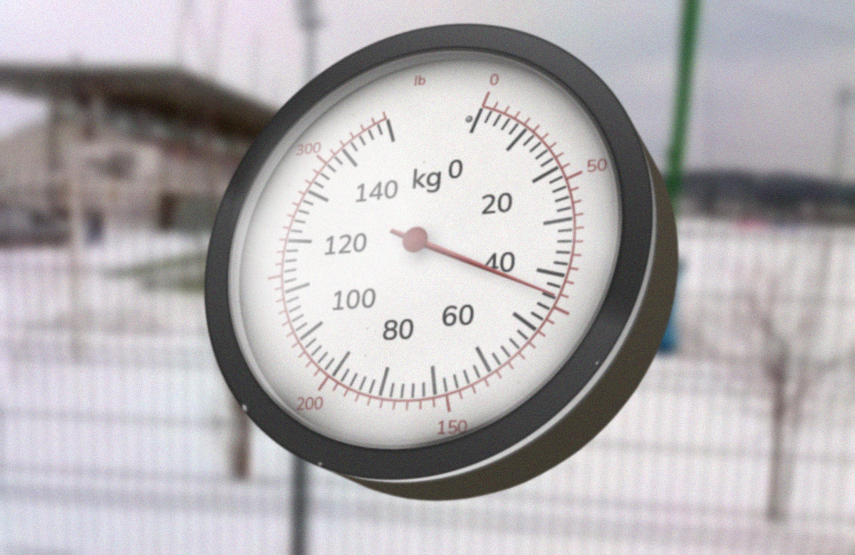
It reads value=44 unit=kg
